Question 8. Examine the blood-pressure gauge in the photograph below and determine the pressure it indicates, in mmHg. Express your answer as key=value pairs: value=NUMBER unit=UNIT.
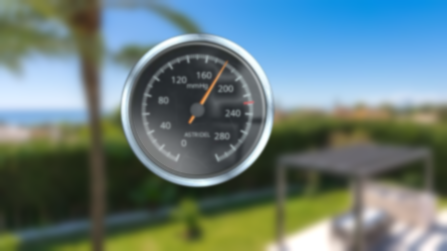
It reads value=180 unit=mmHg
